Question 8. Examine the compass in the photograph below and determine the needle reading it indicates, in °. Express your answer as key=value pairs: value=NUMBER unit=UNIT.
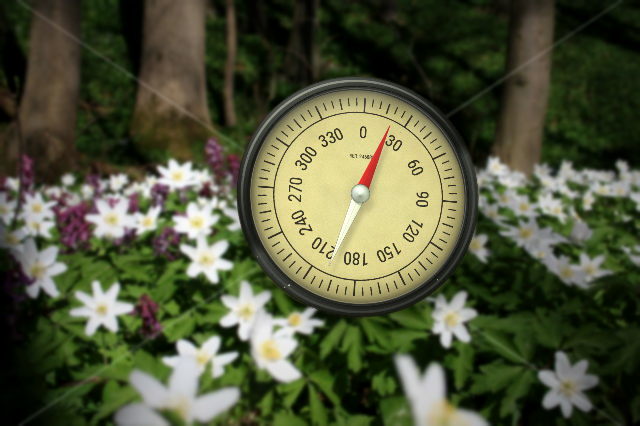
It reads value=20 unit=°
